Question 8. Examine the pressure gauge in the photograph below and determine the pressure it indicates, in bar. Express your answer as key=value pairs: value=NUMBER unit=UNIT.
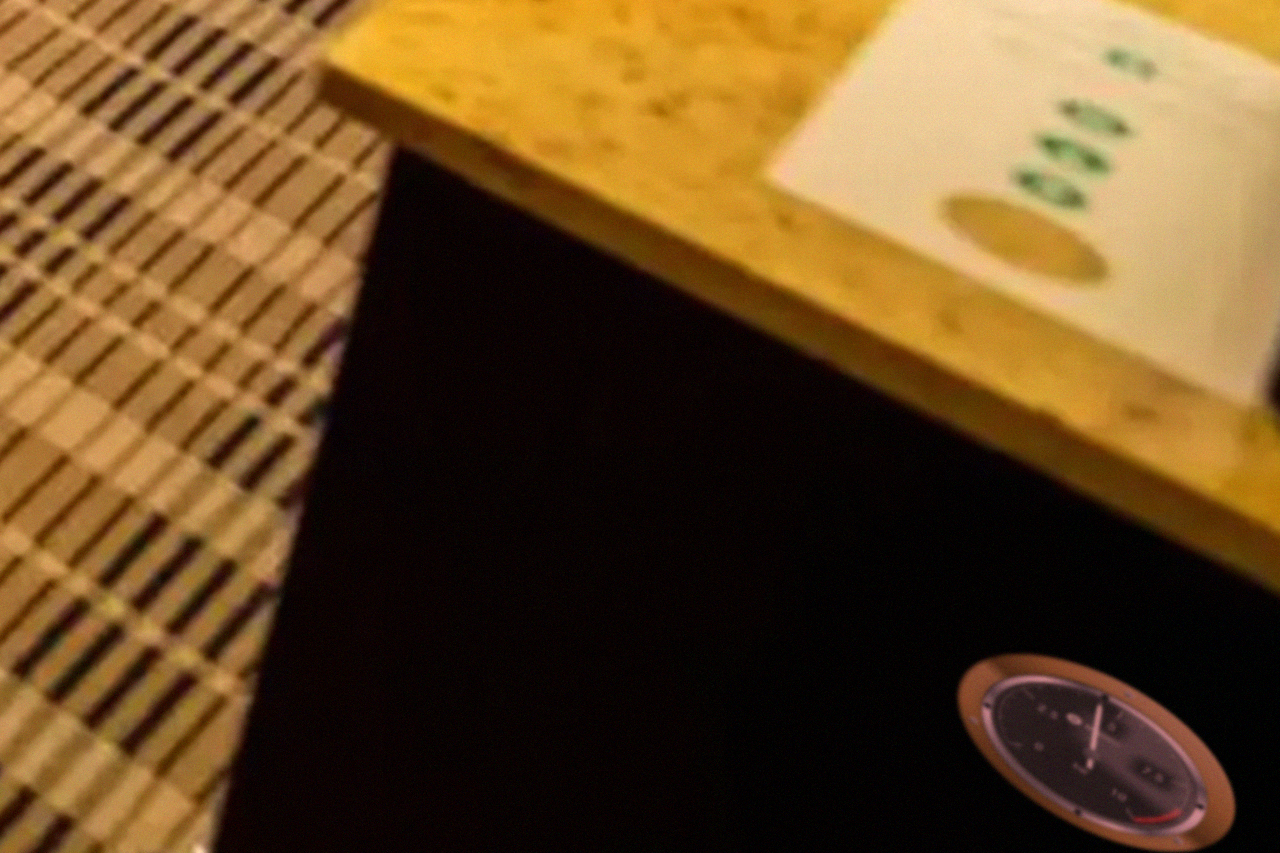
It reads value=4.5 unit=bar
